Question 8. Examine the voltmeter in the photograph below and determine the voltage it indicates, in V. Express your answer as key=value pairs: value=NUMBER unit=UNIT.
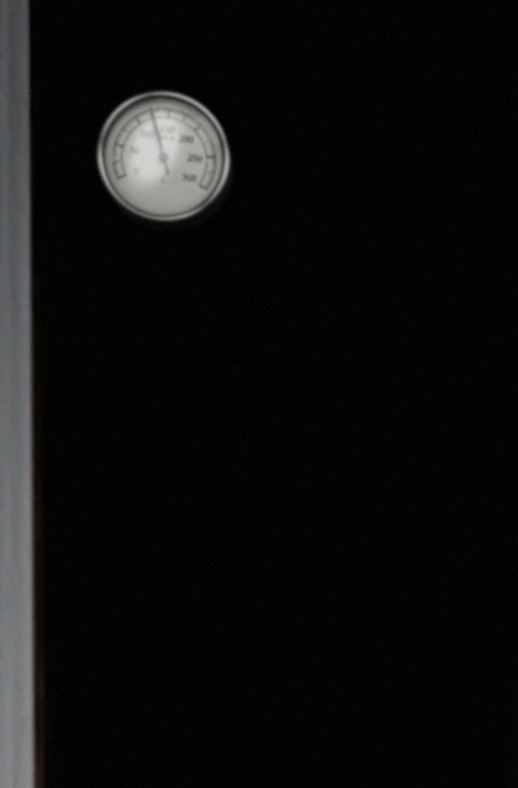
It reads value=125 unit=V
